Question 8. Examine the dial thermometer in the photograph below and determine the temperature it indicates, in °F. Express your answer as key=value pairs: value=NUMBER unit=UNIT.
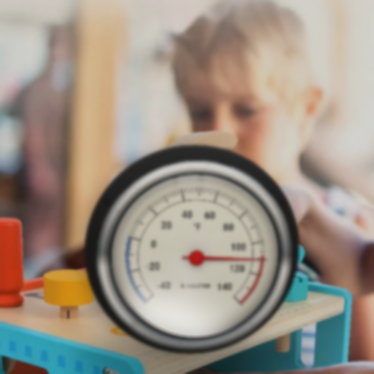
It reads value=110 unit=°F
